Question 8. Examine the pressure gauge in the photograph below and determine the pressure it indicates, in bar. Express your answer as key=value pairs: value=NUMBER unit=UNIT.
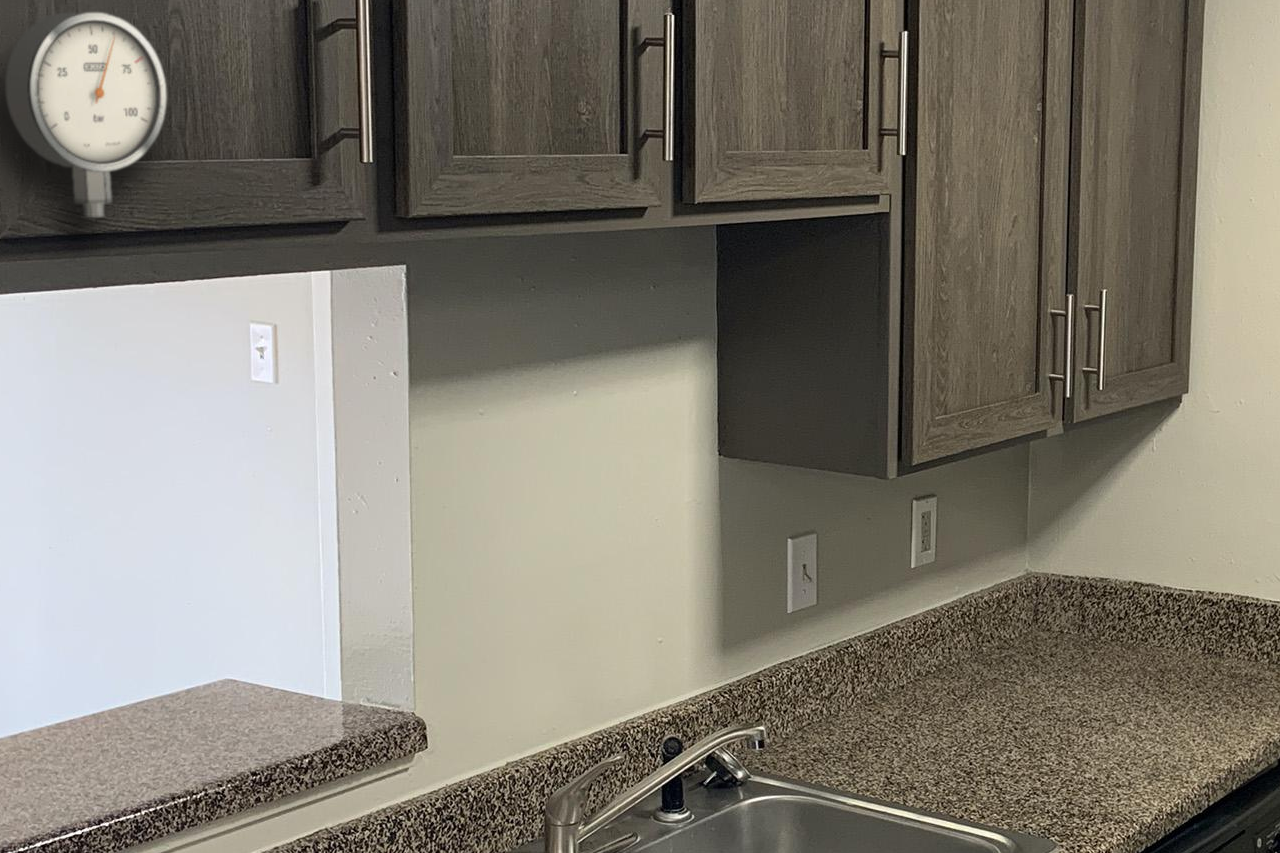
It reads value=60 unit=bar
